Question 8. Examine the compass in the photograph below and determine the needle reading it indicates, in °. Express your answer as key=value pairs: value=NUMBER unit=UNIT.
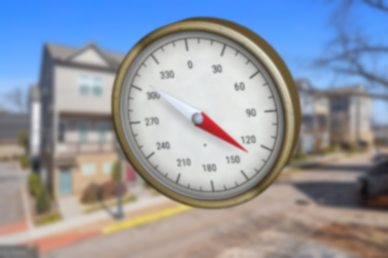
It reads value=130 unit=°
